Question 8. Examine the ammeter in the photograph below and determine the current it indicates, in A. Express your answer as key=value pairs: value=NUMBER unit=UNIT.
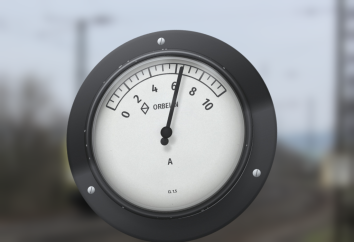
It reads value=6.5 unit=A
